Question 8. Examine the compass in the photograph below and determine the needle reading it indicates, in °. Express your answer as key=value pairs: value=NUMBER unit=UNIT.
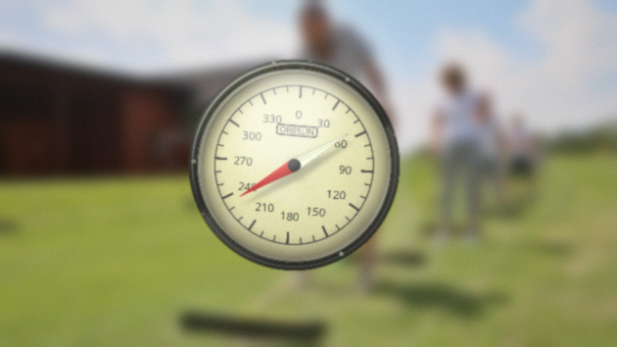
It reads value=235 unit=°
